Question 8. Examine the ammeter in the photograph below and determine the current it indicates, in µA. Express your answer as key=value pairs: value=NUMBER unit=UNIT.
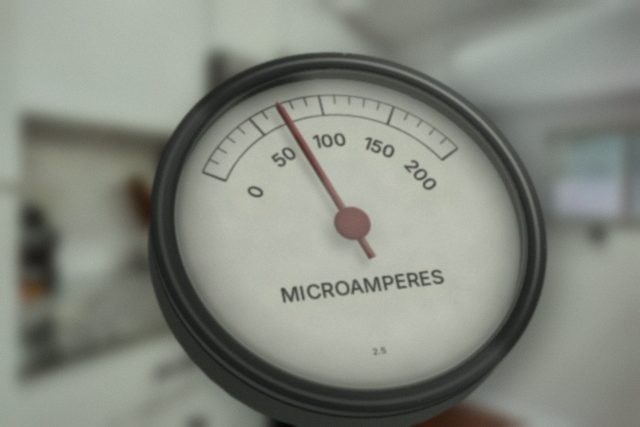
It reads value=70 unit=µA
